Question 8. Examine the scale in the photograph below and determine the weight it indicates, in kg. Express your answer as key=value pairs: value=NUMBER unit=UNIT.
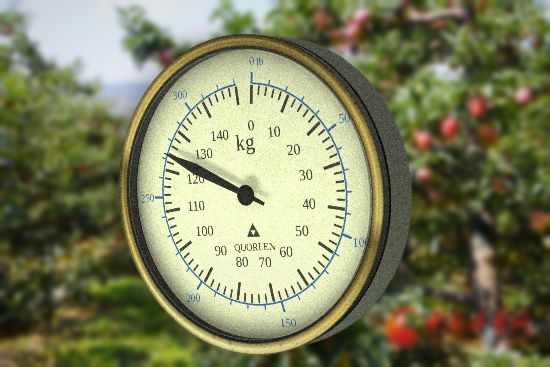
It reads value=124 unit=kg
